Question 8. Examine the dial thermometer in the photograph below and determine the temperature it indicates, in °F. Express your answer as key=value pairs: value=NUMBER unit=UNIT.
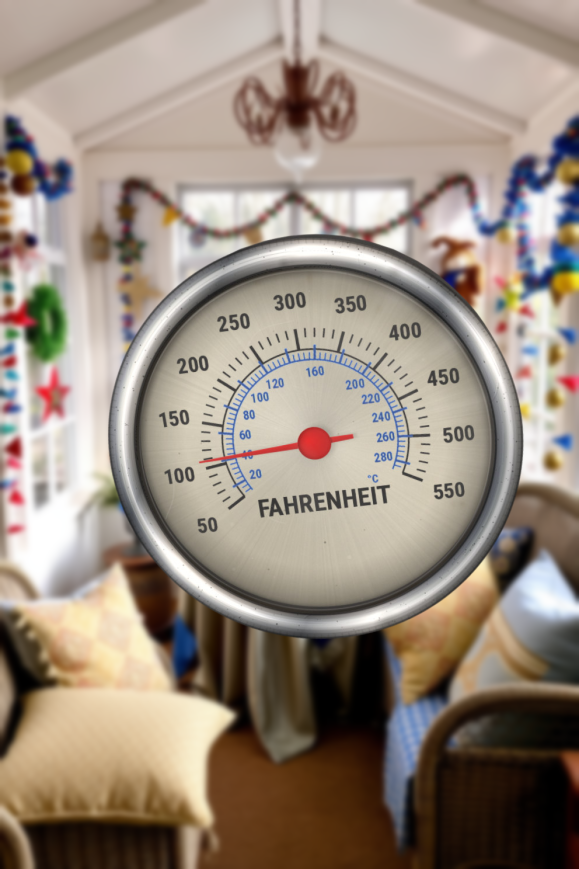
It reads value=110 unit=°F
